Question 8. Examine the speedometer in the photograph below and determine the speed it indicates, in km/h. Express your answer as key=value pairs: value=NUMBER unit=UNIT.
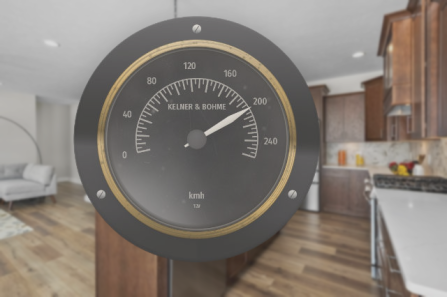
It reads value=200 unit=km/h
